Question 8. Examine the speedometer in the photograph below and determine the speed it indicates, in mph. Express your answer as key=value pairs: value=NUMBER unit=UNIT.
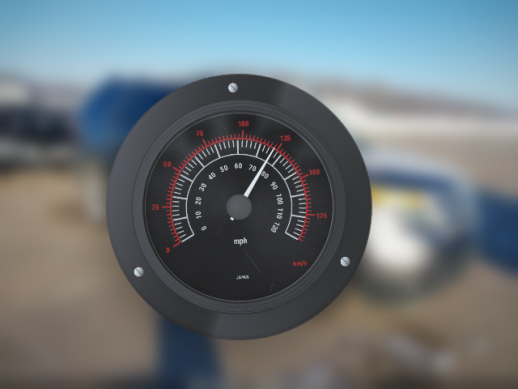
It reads value=76 unit=mph
